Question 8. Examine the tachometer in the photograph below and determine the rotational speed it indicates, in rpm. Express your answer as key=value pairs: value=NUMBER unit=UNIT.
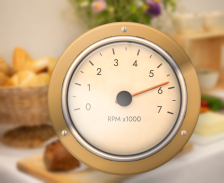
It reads value=5750 unit=rpm
